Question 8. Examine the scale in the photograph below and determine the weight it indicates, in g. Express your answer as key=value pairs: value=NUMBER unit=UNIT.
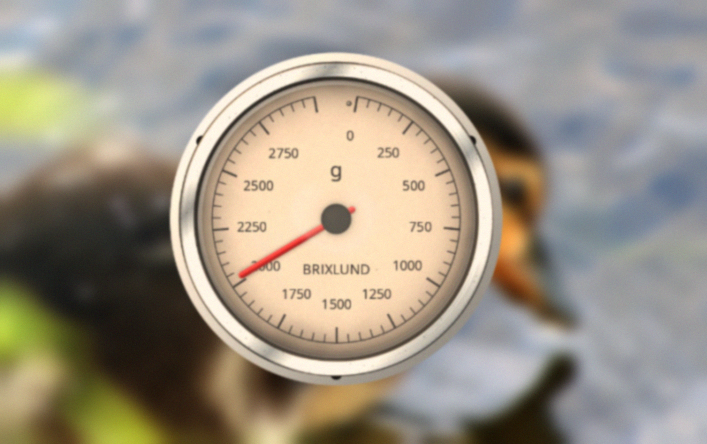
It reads value=2025 unit=g
